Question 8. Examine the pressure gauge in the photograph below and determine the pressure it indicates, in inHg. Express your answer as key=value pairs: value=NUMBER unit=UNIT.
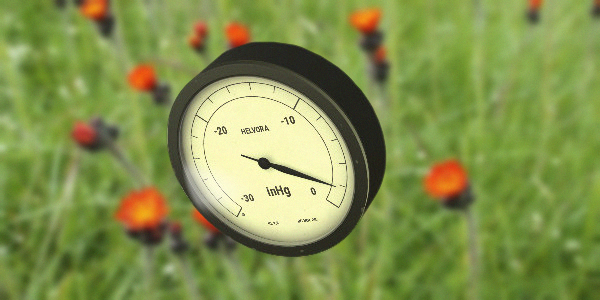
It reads value=-2 unit=inHg
